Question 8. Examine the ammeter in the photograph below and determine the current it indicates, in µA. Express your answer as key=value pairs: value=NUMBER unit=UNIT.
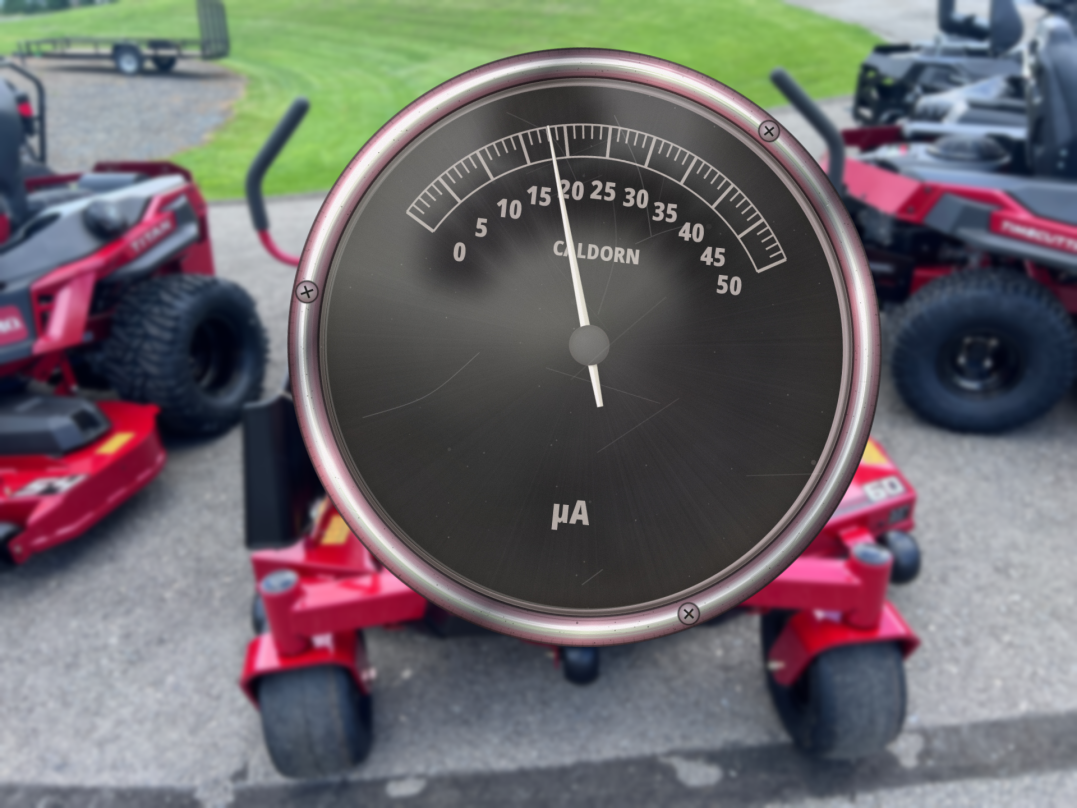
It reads value=18 unit=µA
